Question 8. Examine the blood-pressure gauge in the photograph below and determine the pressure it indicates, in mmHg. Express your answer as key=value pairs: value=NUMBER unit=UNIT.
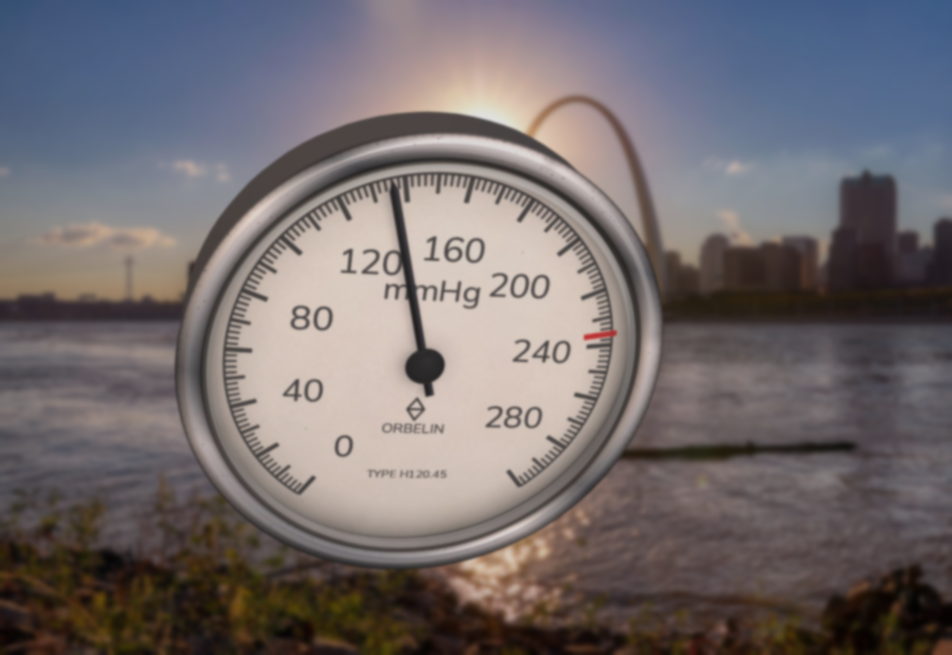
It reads value=136 unit=mmHg
